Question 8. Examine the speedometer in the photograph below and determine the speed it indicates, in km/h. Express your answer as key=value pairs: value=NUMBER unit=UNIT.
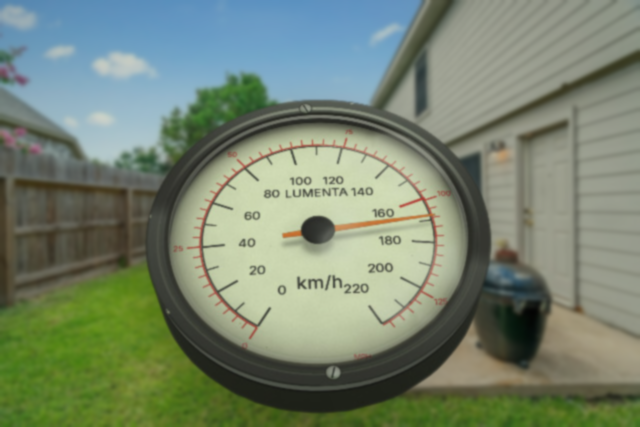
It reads value=170 unit=km/h
